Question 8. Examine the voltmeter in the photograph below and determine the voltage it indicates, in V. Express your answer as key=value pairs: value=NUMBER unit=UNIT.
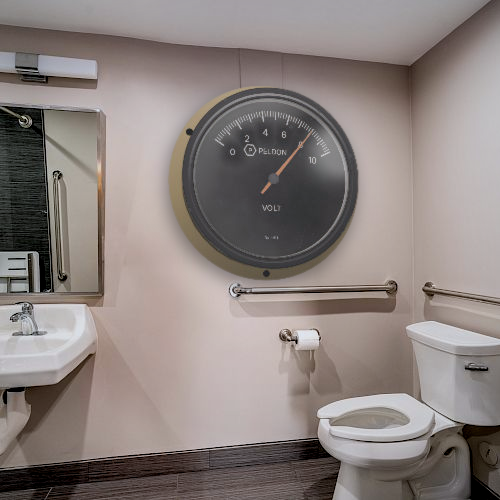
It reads value=8 unit=V
